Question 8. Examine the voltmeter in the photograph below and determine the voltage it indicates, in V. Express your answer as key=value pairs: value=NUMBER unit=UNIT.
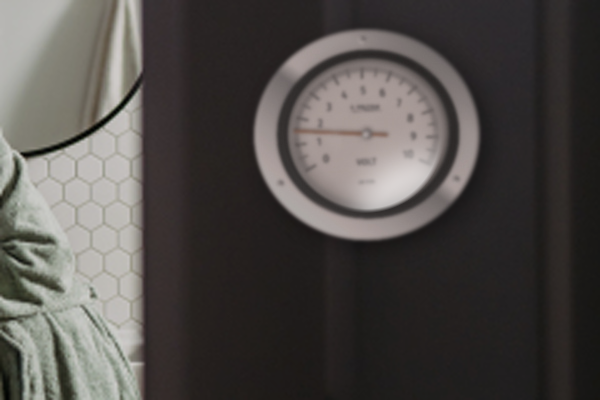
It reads value=1.5 unit=V
